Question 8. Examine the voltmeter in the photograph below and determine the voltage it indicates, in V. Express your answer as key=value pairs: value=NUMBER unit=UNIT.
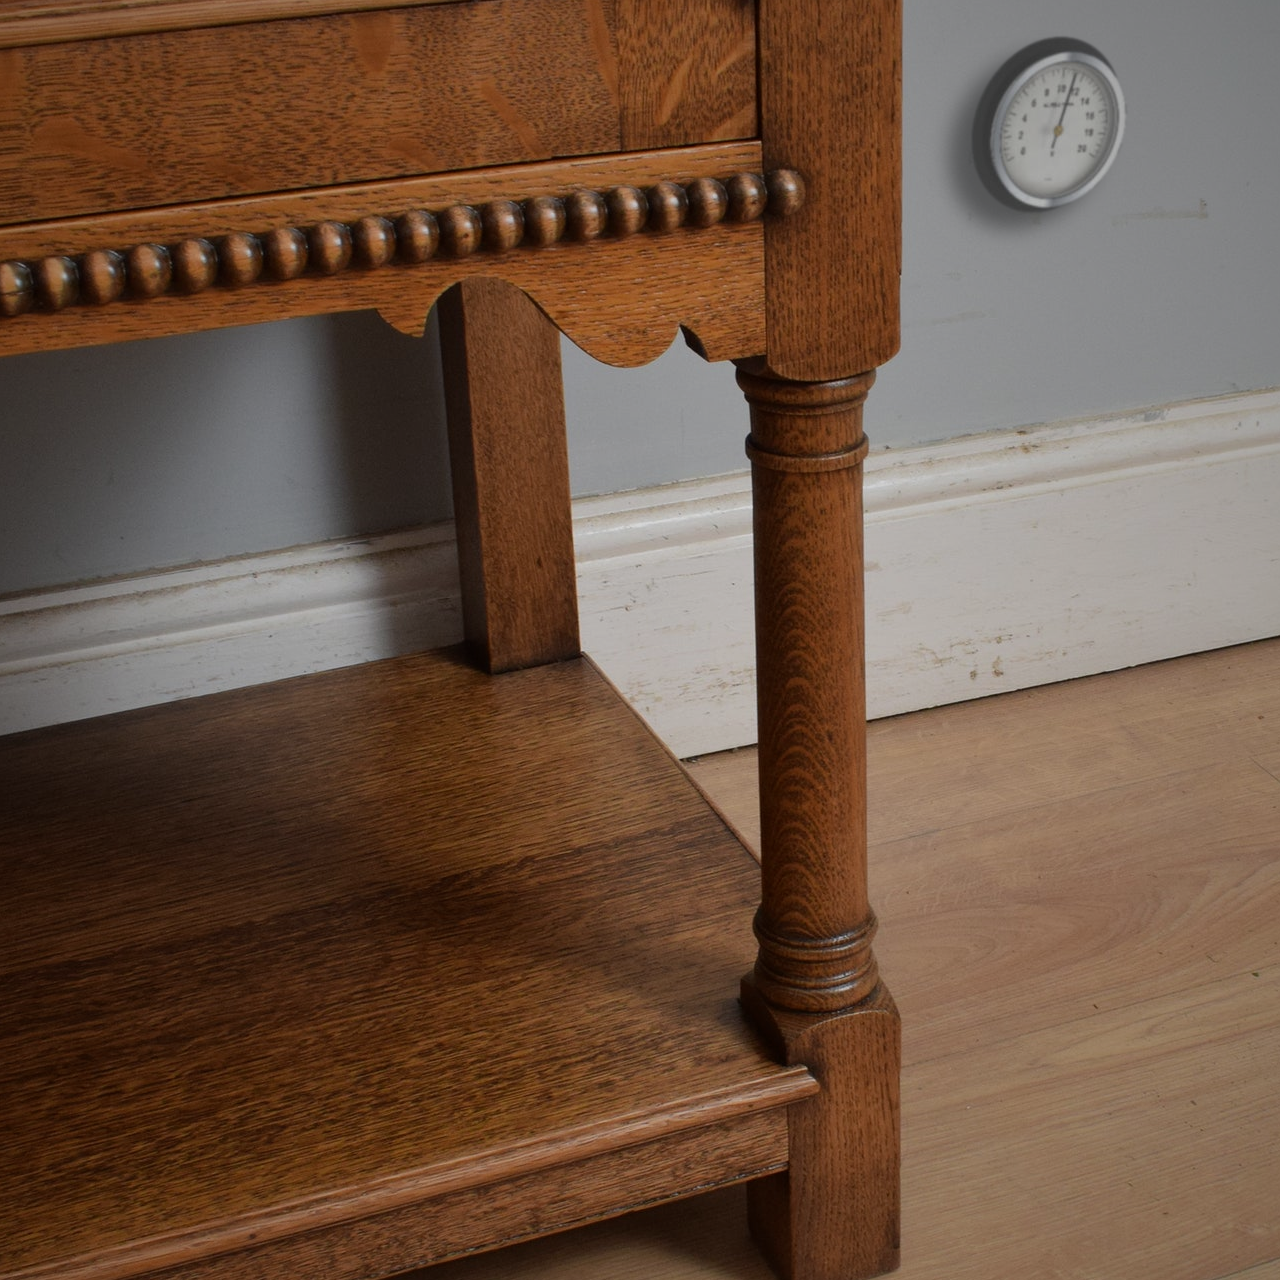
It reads value=11 unit=V
